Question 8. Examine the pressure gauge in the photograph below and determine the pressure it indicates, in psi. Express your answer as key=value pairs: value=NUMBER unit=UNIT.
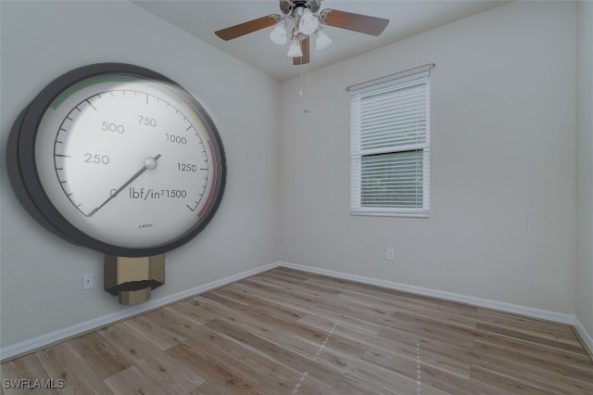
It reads value=0 unit=psi
